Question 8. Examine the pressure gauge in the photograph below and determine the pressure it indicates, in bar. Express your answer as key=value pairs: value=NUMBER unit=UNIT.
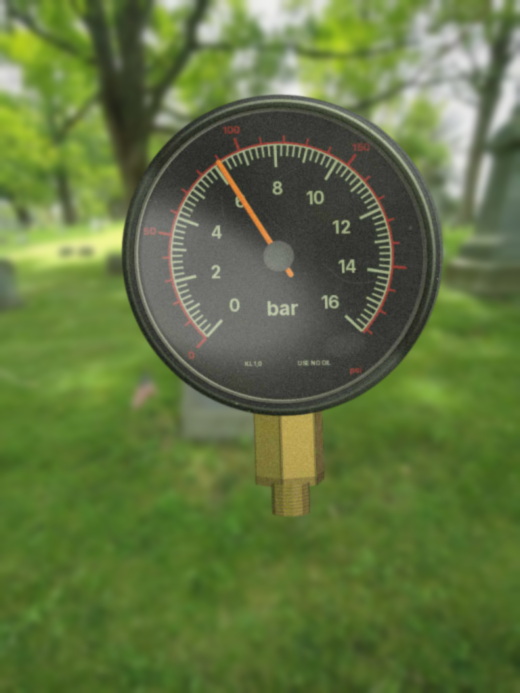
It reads value=6.2 unit=bar
